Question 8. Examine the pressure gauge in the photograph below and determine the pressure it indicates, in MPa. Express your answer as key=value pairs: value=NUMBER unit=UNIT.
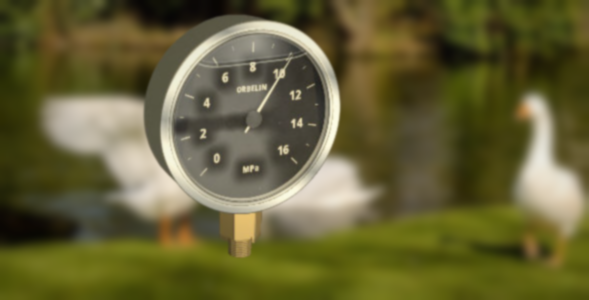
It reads value=10 unit=MPa
